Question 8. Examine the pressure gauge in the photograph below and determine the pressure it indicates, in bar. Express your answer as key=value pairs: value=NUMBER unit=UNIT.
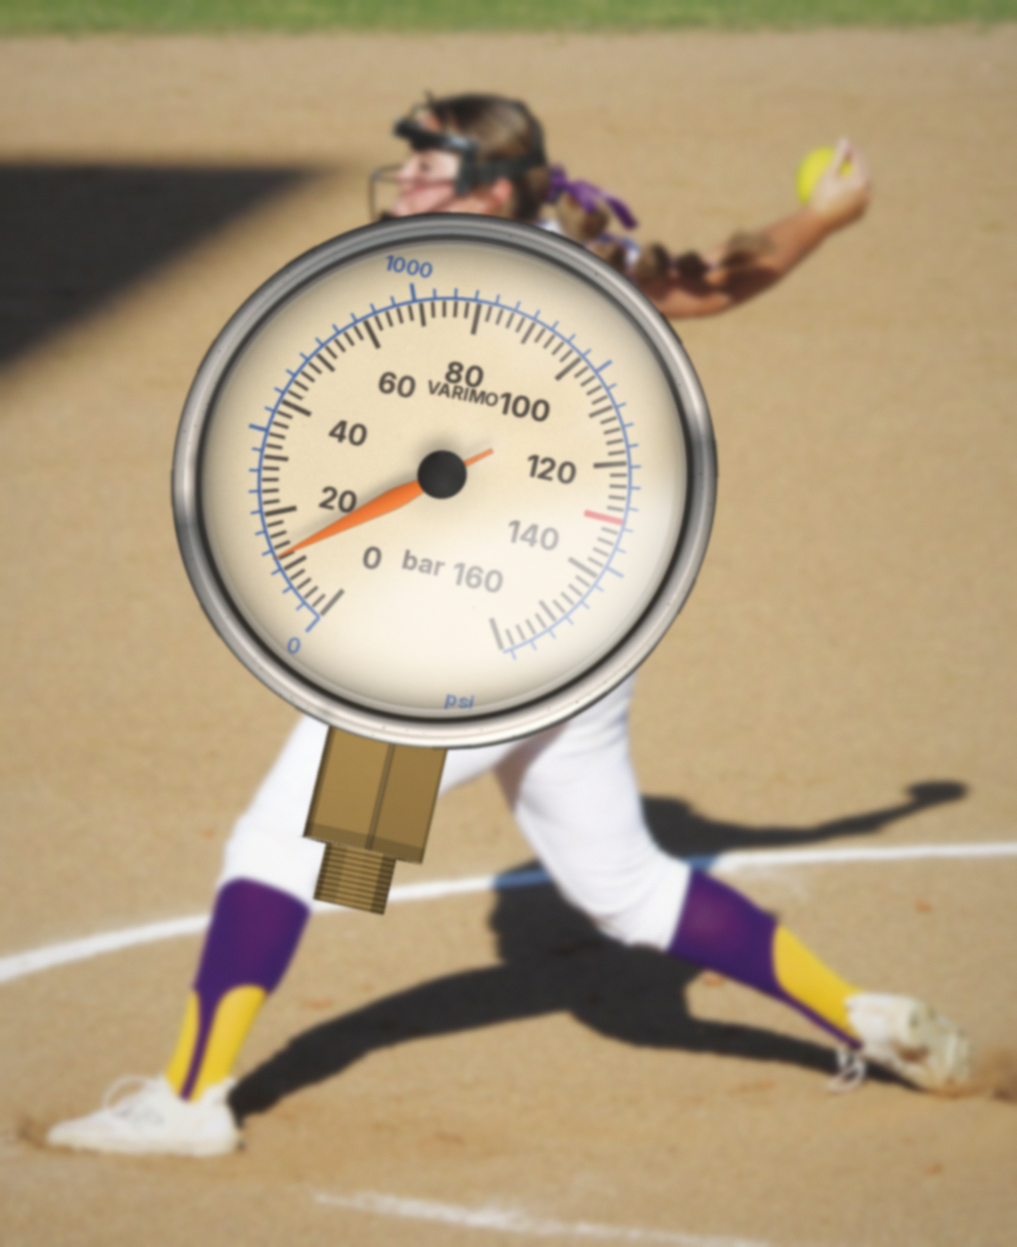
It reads value=12 unit=bar
